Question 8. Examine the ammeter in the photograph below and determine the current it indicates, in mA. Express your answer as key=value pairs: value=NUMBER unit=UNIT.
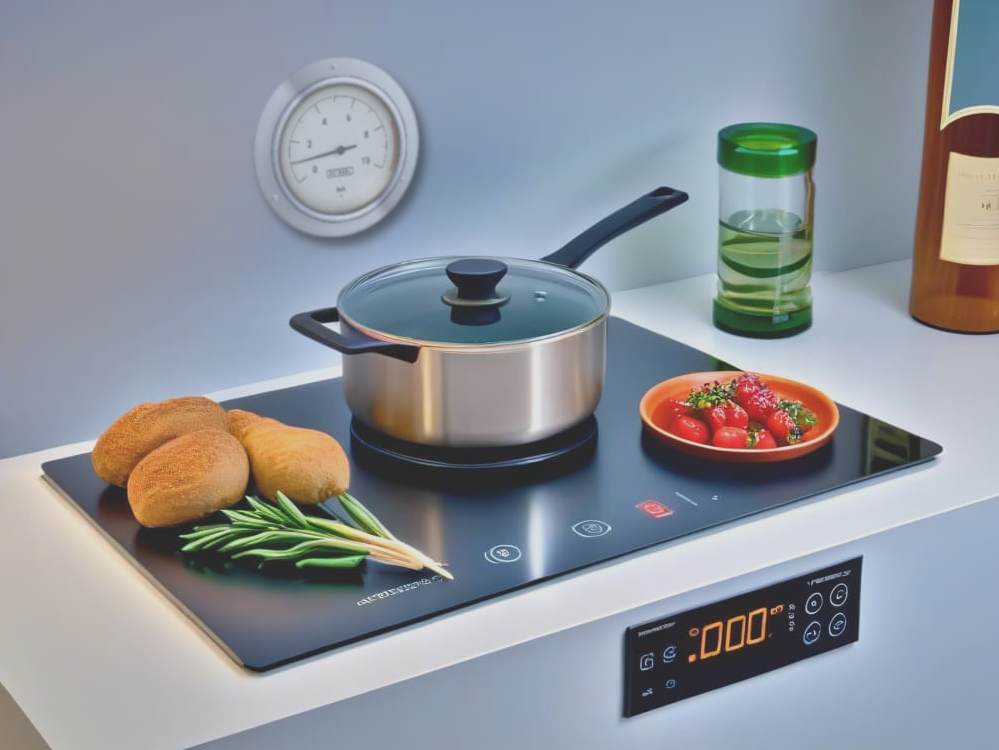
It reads value=1 unit=mA
